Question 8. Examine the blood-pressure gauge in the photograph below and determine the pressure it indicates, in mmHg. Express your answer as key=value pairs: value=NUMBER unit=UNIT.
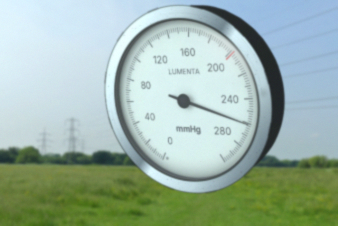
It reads value=260 unit=mmHg
